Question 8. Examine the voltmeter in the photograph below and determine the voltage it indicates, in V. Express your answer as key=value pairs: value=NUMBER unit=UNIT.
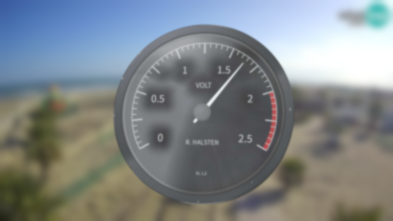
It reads value=1.65 unit=V
